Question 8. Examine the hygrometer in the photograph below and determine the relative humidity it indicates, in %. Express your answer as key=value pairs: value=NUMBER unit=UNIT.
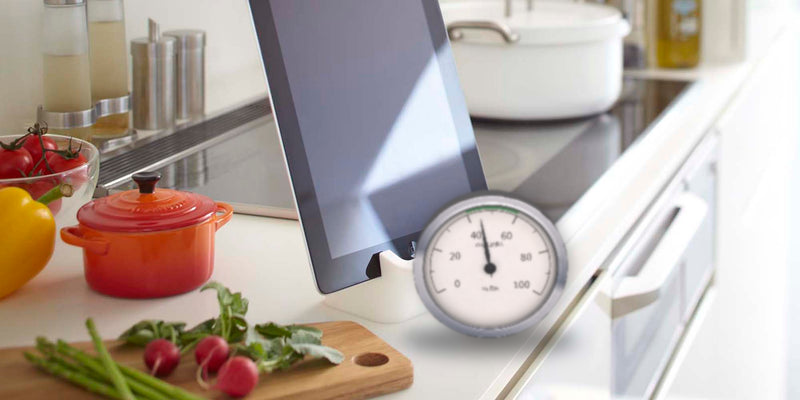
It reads value=45 unit=%
